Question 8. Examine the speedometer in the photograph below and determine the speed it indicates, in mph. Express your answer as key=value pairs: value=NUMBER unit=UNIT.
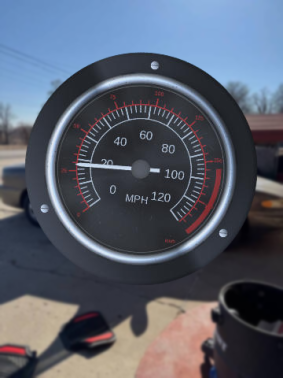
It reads value=18 unit=mph
